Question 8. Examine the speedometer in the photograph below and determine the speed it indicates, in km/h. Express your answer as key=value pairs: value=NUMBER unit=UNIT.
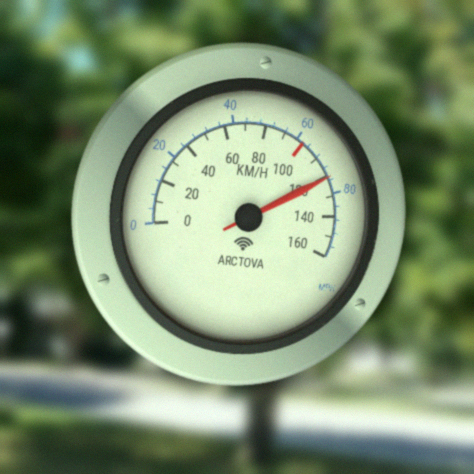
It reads value=120 unit=km/h
